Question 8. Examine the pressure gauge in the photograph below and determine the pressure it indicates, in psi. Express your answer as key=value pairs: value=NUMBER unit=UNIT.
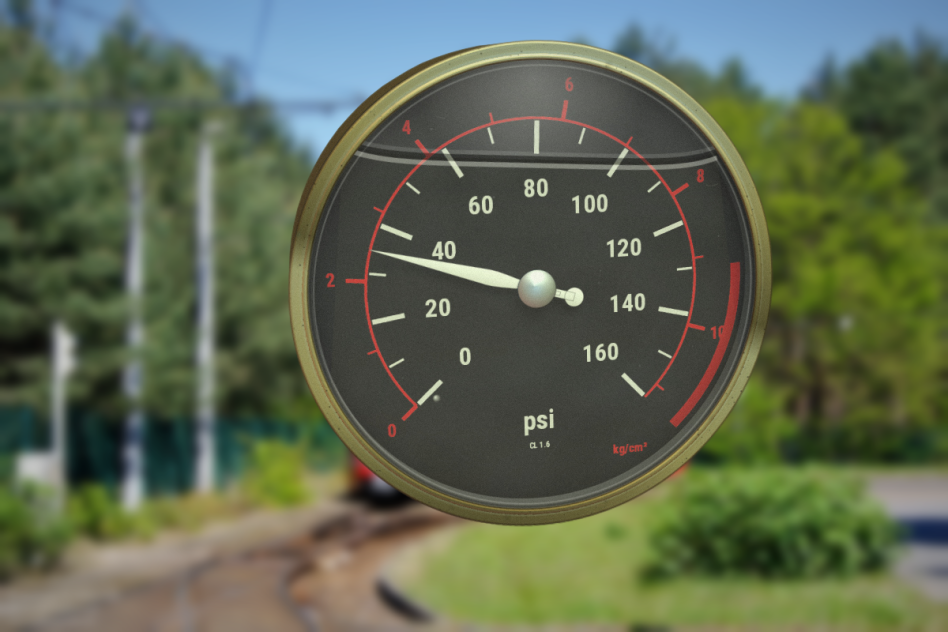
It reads value=35 unit=psi
